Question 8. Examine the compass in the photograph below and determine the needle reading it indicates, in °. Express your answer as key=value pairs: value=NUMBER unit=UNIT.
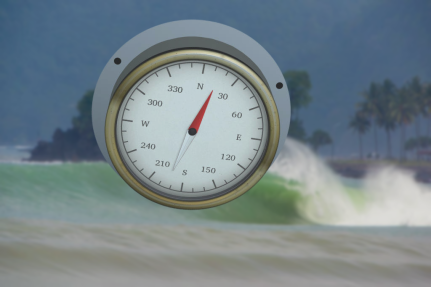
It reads value=15 unit=°
